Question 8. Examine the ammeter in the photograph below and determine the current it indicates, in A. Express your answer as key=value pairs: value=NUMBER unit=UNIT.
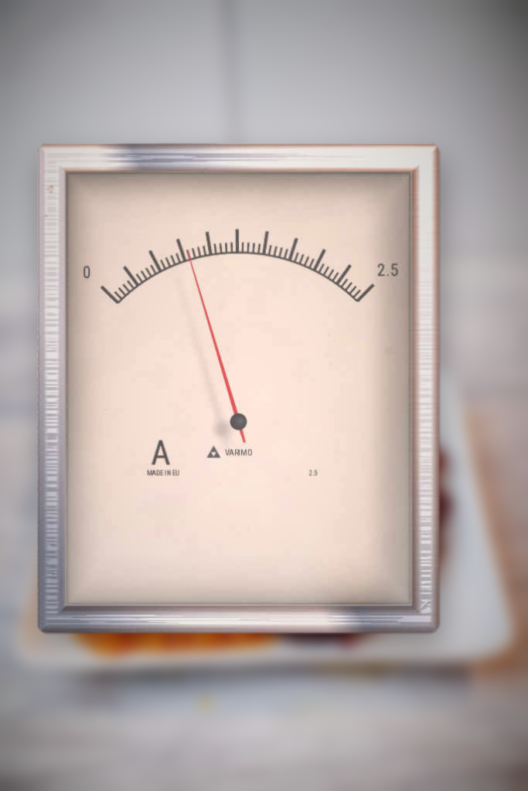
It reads value=0.8 unit=A
